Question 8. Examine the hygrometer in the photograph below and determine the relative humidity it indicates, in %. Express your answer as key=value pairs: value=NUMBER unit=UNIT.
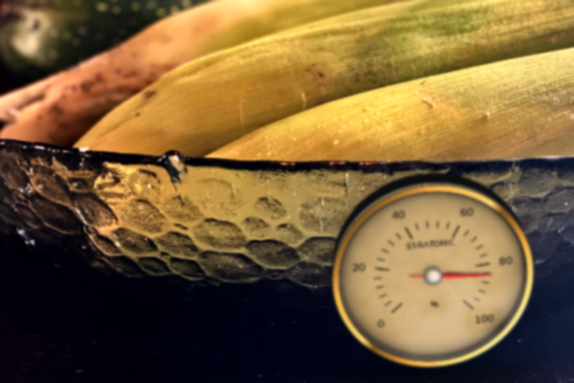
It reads value=84 unit=%
